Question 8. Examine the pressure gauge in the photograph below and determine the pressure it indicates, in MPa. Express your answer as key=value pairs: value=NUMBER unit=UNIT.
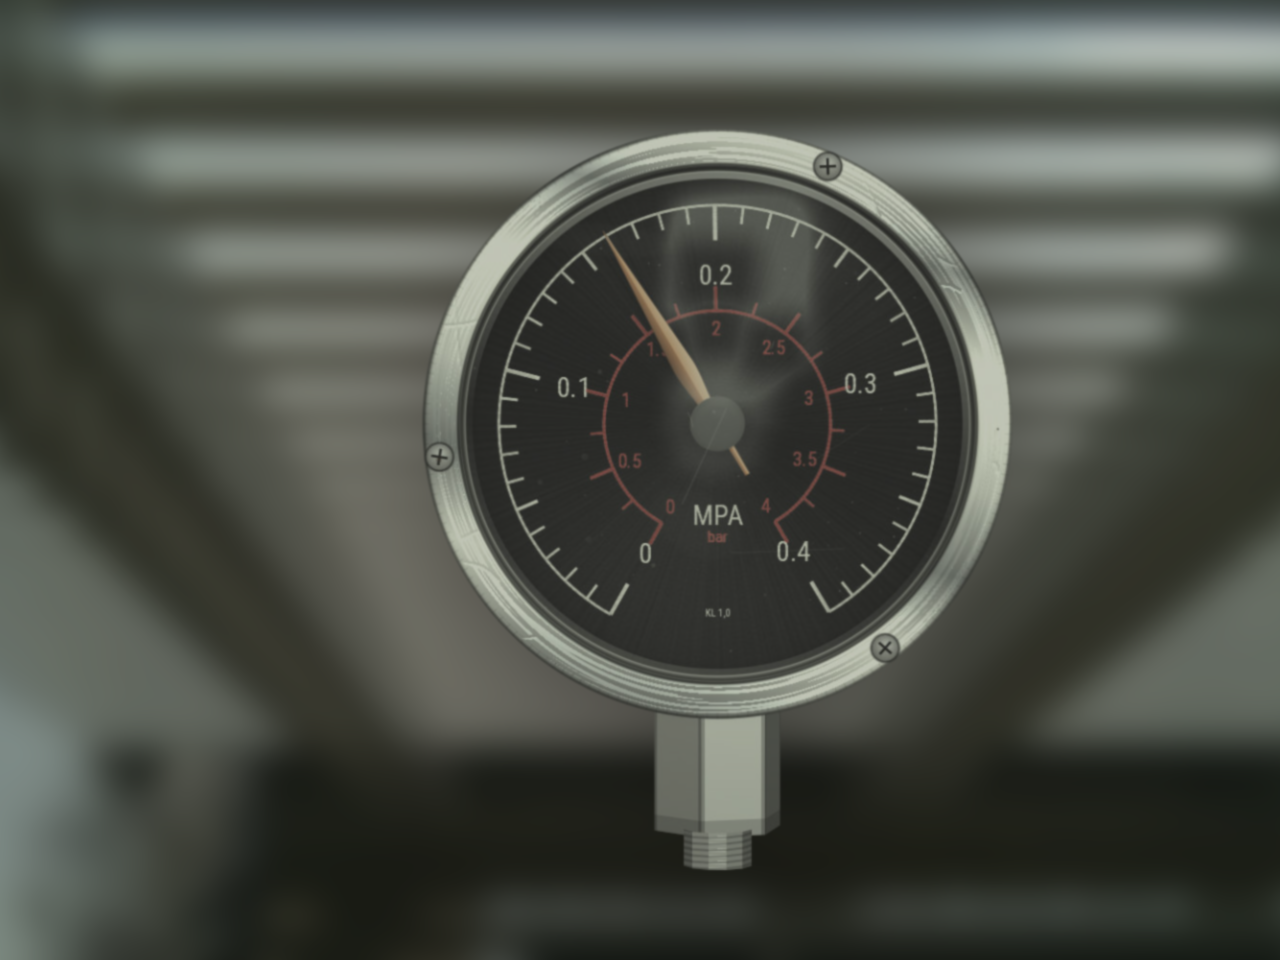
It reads value=0.16 unit=MPa
